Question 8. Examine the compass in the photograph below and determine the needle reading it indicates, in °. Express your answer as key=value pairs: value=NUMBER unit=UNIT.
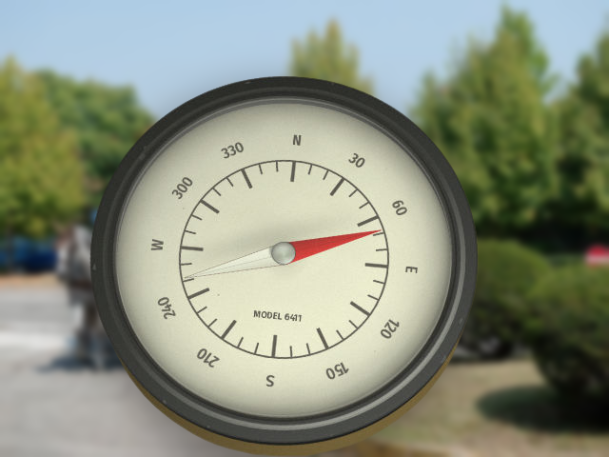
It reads value=70 unit=°
